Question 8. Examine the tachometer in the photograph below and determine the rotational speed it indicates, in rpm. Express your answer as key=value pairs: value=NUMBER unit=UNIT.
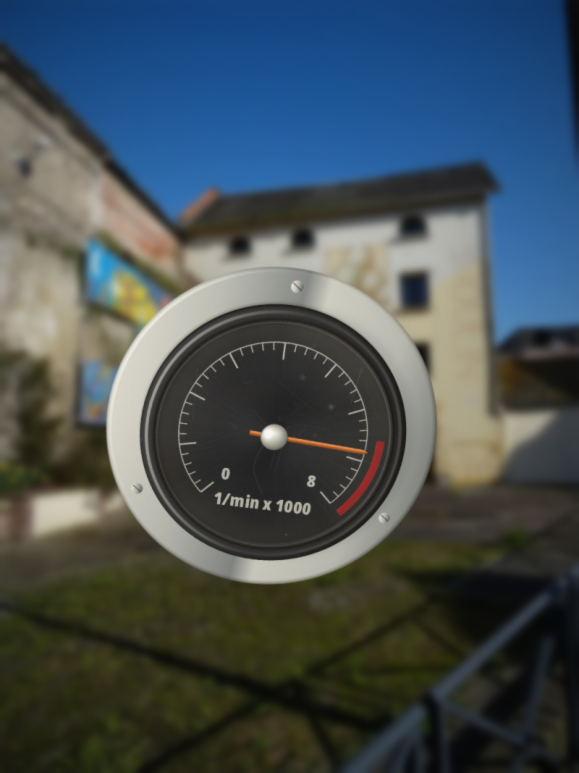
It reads value=6800 unit=rpm
